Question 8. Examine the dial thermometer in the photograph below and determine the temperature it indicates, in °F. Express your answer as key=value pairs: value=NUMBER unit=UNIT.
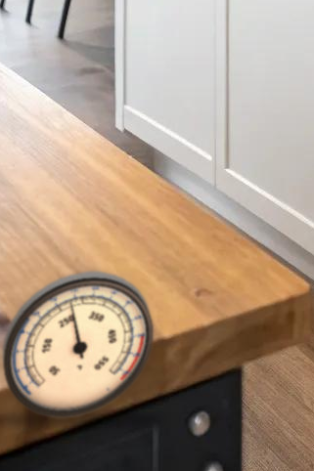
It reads value=275 unit=°F
